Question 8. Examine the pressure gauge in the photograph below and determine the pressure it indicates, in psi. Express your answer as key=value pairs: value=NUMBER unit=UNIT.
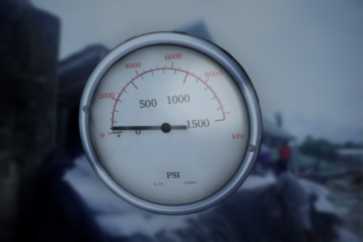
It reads value=50 unit=psi
